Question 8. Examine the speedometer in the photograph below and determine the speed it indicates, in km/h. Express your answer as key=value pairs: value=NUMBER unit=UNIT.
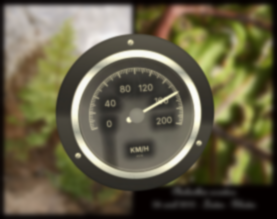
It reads value=160 unit=km/h
